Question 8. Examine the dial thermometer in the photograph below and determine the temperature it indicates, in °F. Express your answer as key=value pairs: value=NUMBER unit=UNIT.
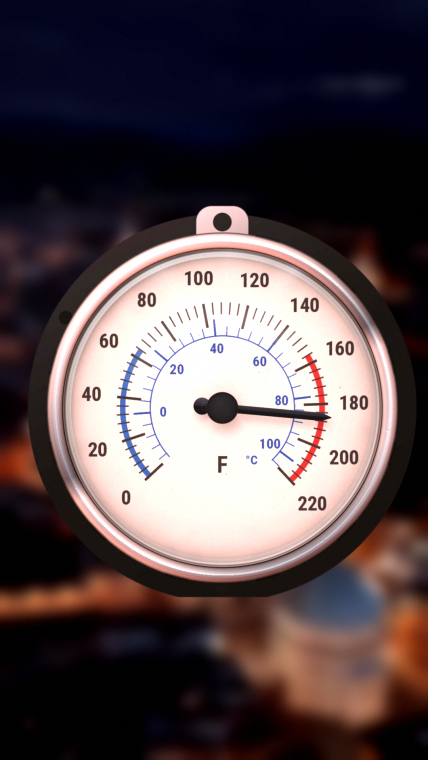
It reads value=186 unit=°F
